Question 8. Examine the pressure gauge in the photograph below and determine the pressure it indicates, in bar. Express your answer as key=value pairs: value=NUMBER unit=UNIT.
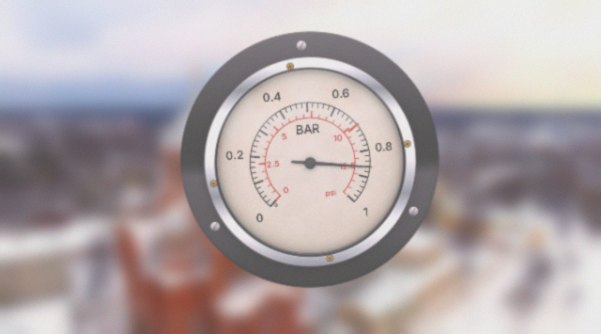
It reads value=0.86 unit=bar
